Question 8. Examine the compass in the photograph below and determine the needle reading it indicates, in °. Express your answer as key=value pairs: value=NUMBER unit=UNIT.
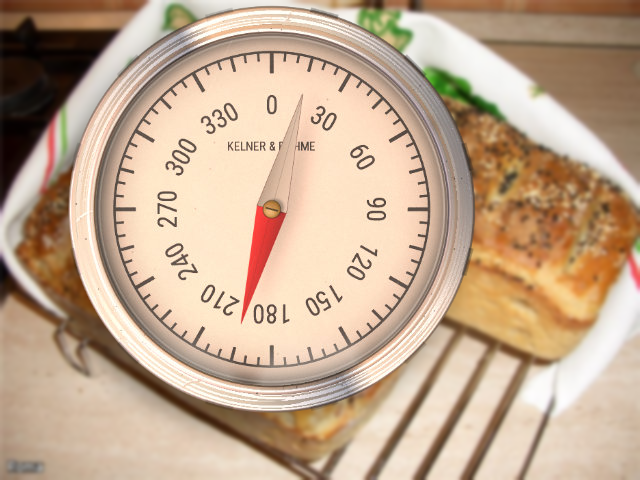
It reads value=195 unit=°
